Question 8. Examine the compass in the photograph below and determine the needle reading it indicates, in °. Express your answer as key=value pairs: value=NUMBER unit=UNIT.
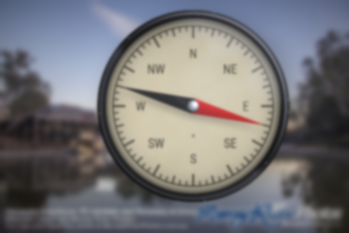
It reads value=105 unit=°
